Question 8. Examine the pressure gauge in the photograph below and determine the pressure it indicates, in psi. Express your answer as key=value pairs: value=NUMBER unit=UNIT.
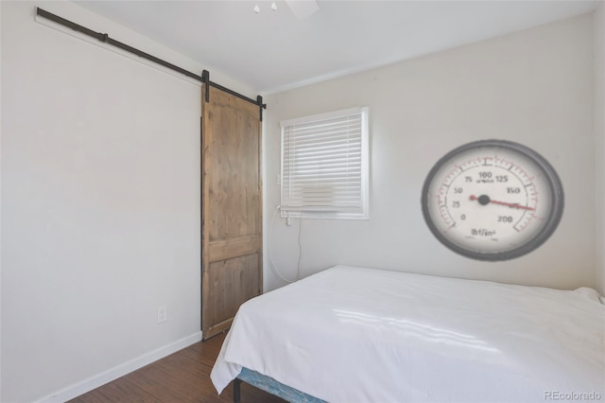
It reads value=175 unit=psi
